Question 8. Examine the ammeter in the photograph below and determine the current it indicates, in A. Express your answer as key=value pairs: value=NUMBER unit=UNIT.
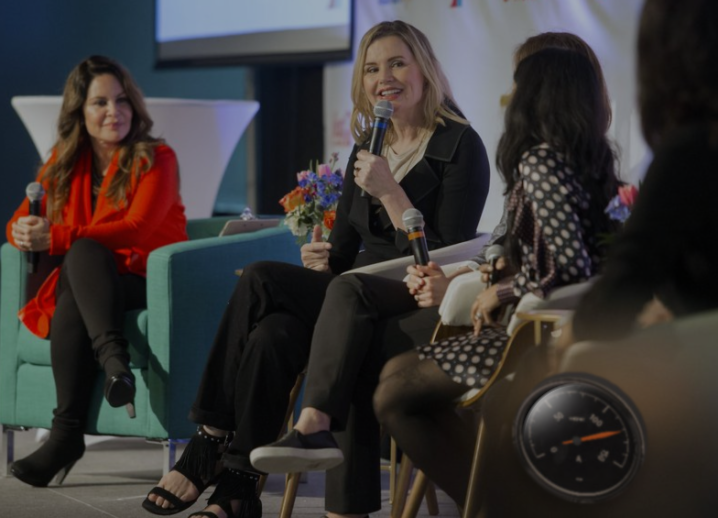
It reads value=120 unit=A
